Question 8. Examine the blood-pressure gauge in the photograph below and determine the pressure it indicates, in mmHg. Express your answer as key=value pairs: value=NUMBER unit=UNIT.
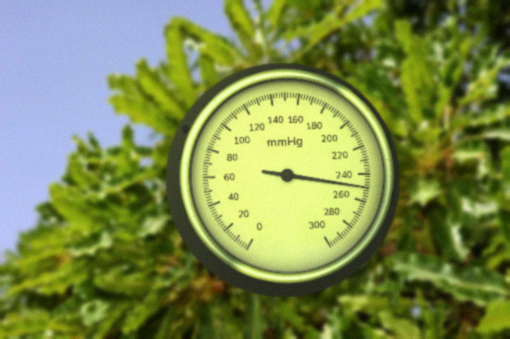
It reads value=250 unit=mmHg
